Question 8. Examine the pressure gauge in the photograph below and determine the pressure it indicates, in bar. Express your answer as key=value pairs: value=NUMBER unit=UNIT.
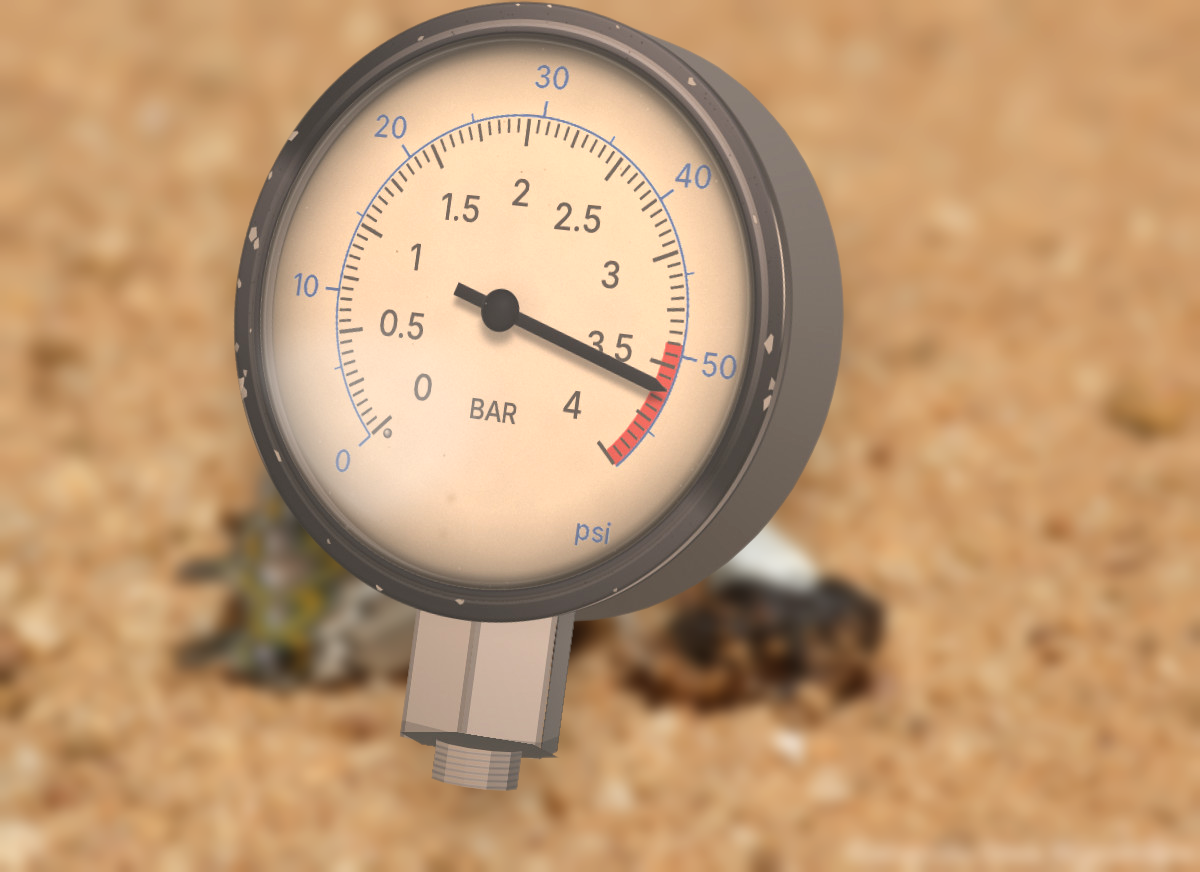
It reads value=3.6 unit=bar
